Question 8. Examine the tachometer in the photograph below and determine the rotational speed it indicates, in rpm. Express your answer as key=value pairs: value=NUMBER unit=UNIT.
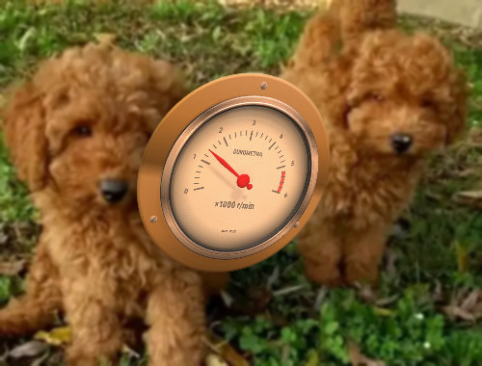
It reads value=1400 unit=rpm
